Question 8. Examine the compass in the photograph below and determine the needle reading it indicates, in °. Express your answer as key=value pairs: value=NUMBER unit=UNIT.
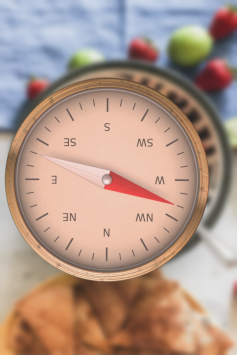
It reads value=290 unit=°
